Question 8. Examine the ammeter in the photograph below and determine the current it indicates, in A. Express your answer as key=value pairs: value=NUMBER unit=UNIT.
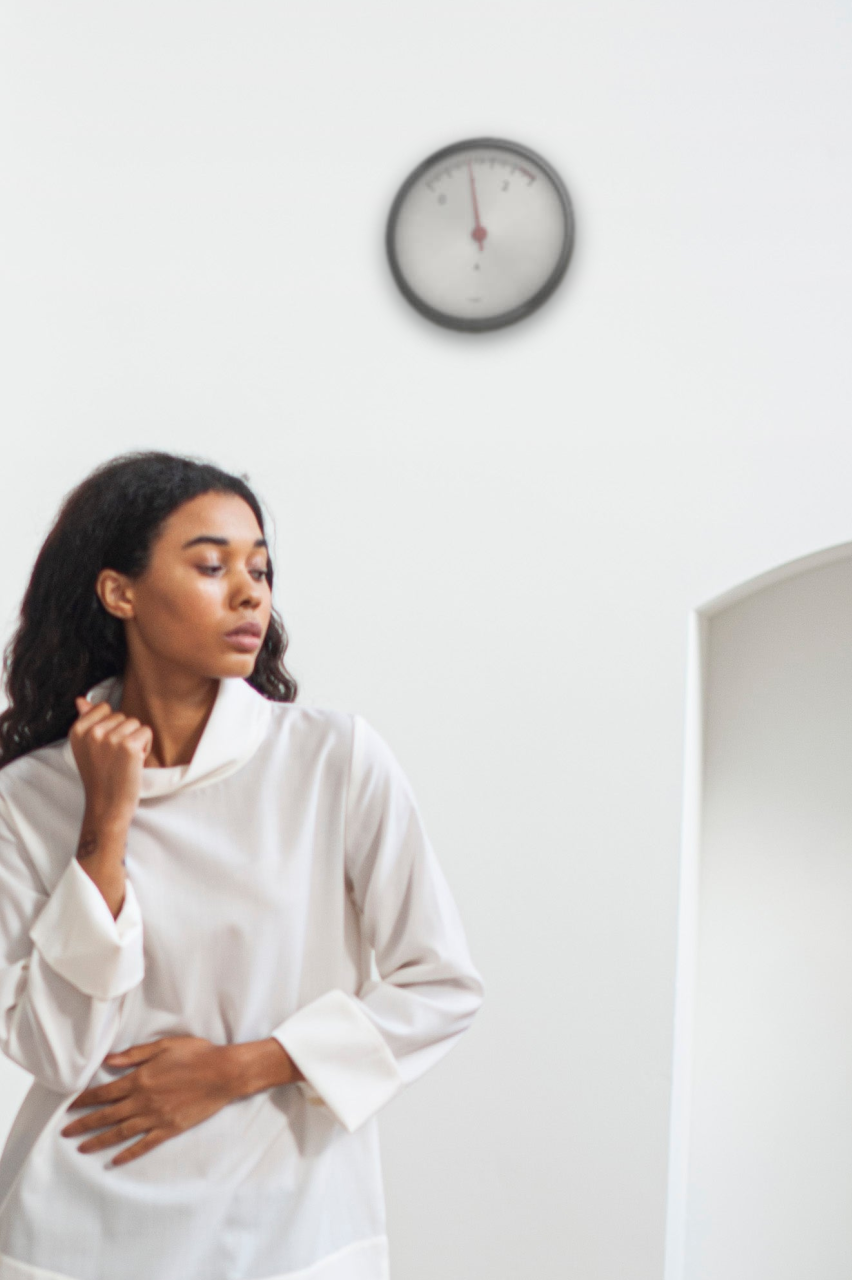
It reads value=1 unit=A
